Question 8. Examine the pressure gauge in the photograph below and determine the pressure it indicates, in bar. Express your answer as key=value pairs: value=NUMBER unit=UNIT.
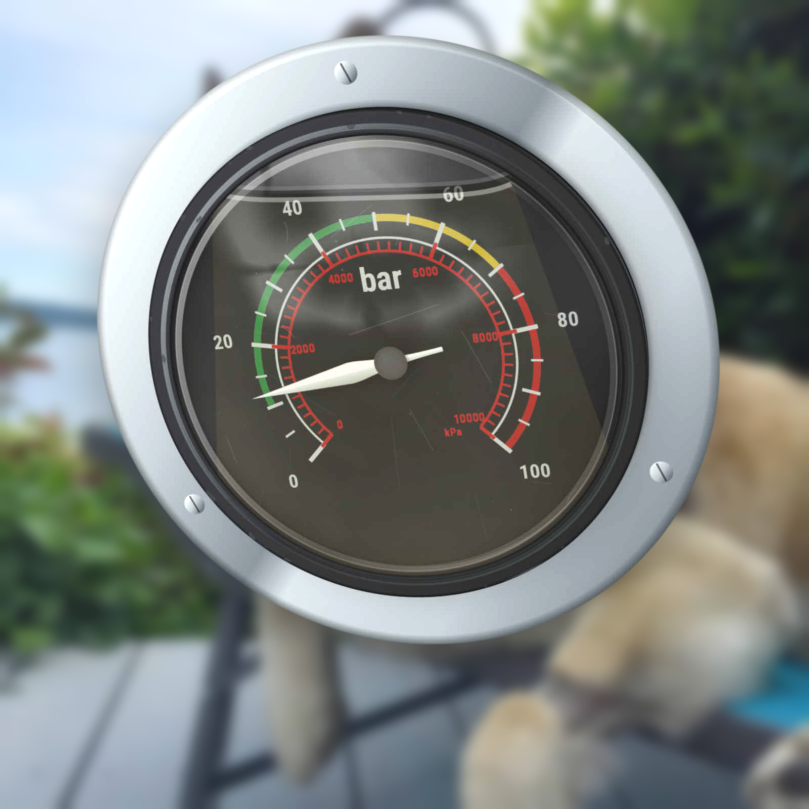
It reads value=12.5 unit=bar
